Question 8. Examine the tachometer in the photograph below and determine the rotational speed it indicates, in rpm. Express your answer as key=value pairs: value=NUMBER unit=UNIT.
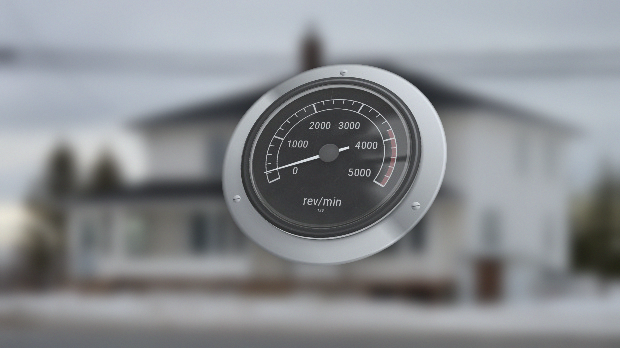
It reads value=200 unit=rpm
